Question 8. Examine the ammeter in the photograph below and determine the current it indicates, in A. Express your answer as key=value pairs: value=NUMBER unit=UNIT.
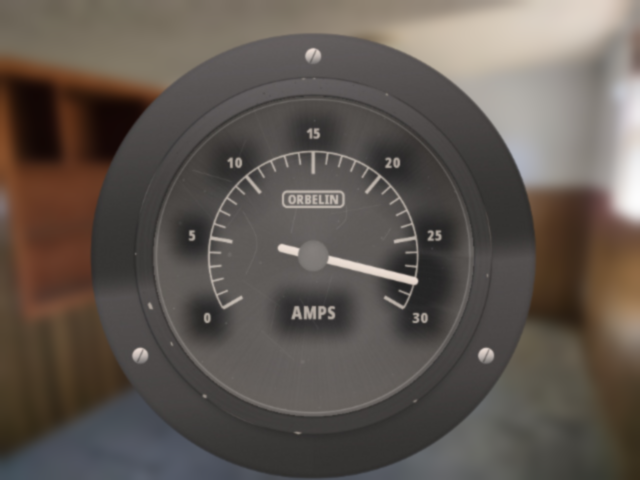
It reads value=28 unit=A
